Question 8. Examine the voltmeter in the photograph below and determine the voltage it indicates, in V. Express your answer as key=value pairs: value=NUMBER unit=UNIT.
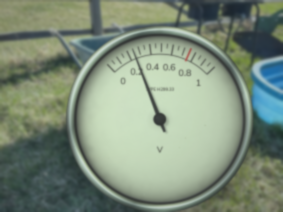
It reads value=0.25 unit=V
